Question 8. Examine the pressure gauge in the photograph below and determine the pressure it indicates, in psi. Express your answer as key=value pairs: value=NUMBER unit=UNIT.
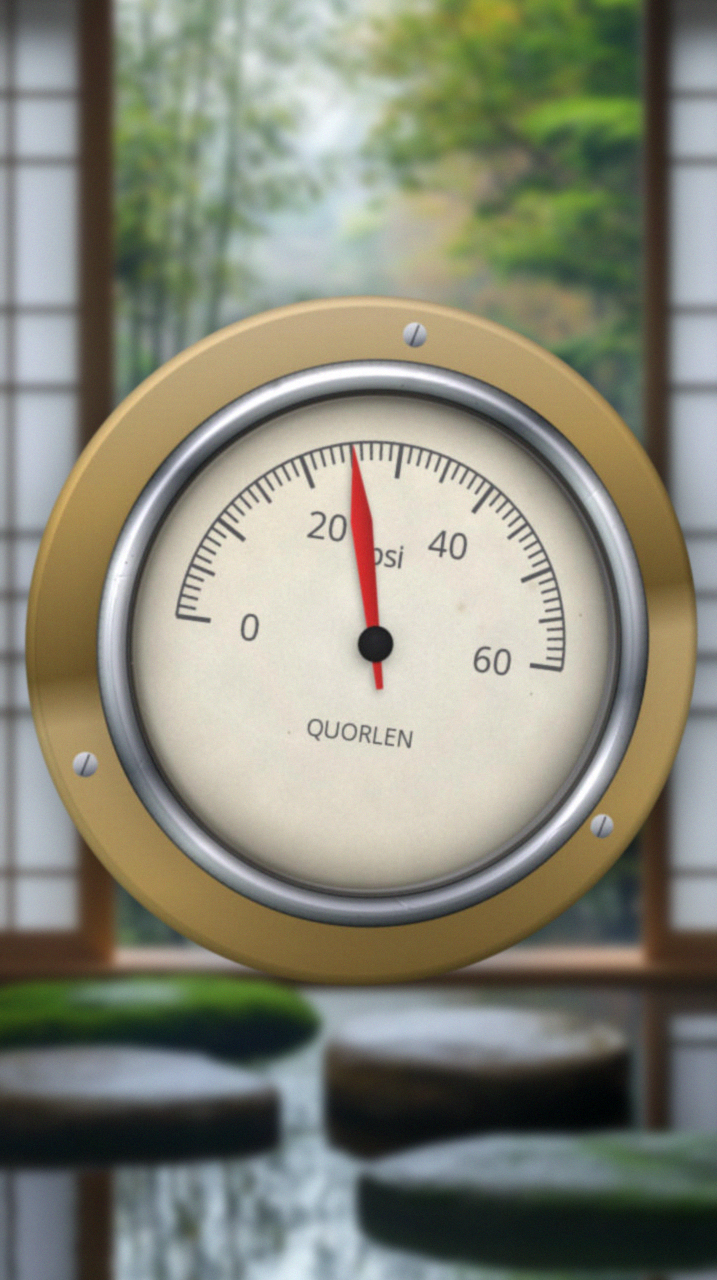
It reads value=25 unit=psi
